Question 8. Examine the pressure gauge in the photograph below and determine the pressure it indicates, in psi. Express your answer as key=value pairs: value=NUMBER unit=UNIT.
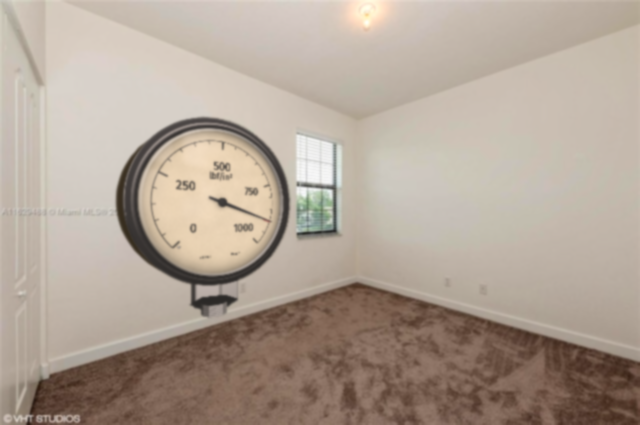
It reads value=900 unit=psi
